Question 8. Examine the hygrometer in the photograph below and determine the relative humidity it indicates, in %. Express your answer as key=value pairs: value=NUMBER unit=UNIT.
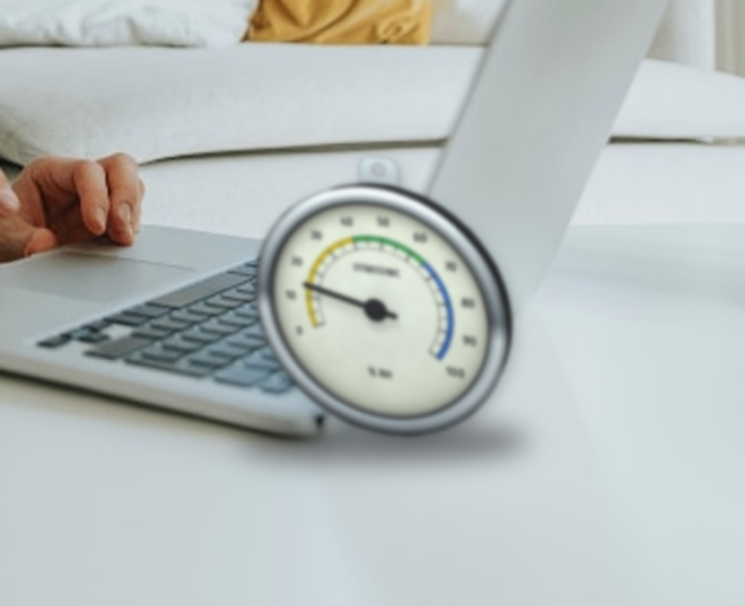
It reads value=15 unit=%
